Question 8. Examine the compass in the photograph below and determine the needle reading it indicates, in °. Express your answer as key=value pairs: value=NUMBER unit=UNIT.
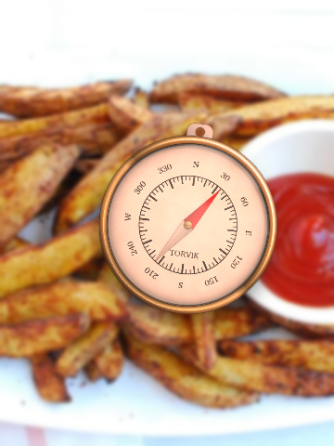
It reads value=35 unit=°
